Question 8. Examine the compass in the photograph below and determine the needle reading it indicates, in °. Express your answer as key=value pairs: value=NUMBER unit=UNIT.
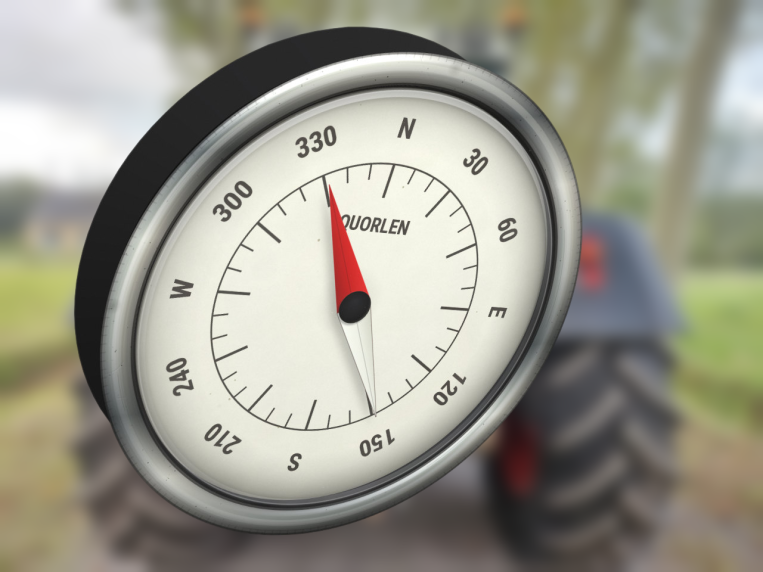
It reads value=330 unit=°
